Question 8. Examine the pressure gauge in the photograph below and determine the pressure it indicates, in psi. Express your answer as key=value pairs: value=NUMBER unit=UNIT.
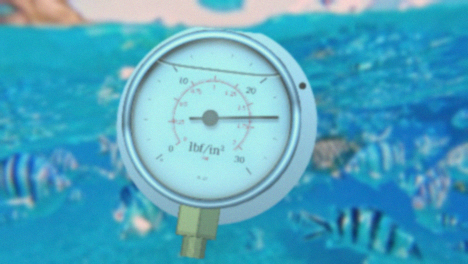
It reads value=24 unit=psi
